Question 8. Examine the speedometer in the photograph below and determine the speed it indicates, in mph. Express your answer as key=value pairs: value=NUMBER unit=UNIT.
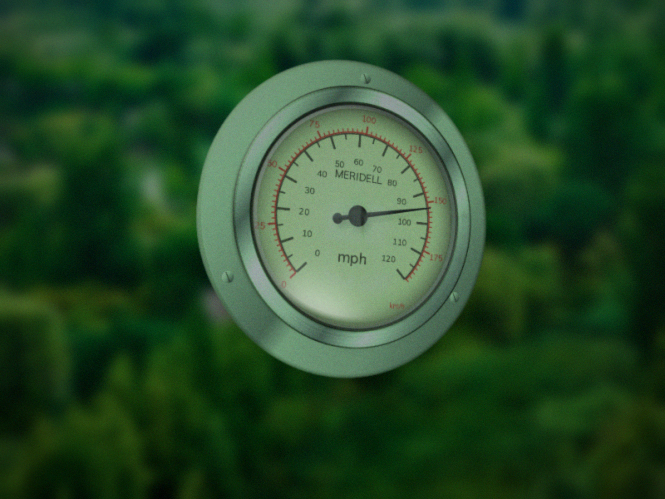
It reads value=95 unit=mph
